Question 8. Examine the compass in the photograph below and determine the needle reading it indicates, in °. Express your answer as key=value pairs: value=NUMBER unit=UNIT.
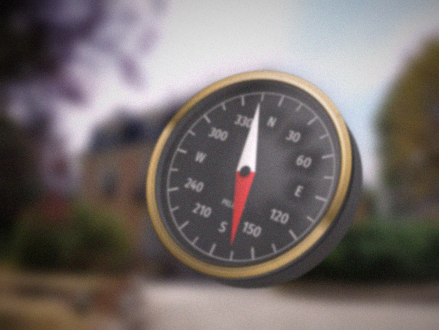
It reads value=165 unit=°
